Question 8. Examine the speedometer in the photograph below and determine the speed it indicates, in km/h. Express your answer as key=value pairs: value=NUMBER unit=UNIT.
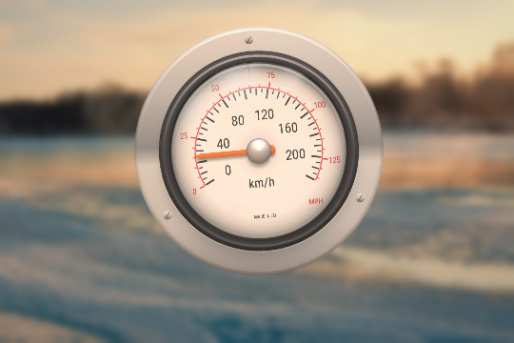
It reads value=25 unit=km/h
